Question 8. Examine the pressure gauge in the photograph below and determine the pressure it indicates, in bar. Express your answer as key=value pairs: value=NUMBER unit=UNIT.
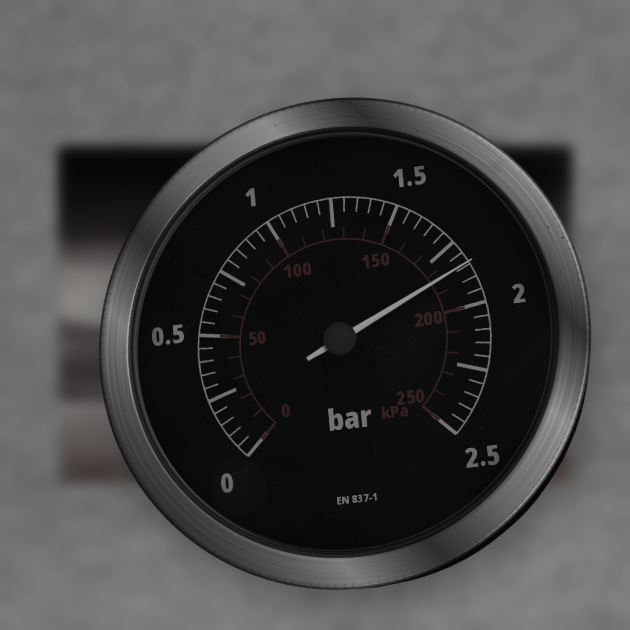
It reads value=1.85 unit=bar
